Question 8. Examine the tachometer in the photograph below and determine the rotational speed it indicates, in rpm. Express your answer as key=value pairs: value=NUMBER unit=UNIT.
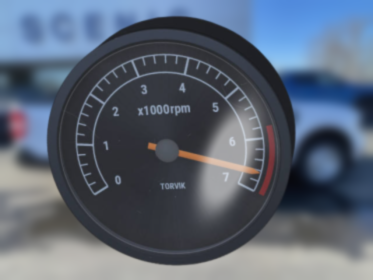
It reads value=6600 unit=rpm
